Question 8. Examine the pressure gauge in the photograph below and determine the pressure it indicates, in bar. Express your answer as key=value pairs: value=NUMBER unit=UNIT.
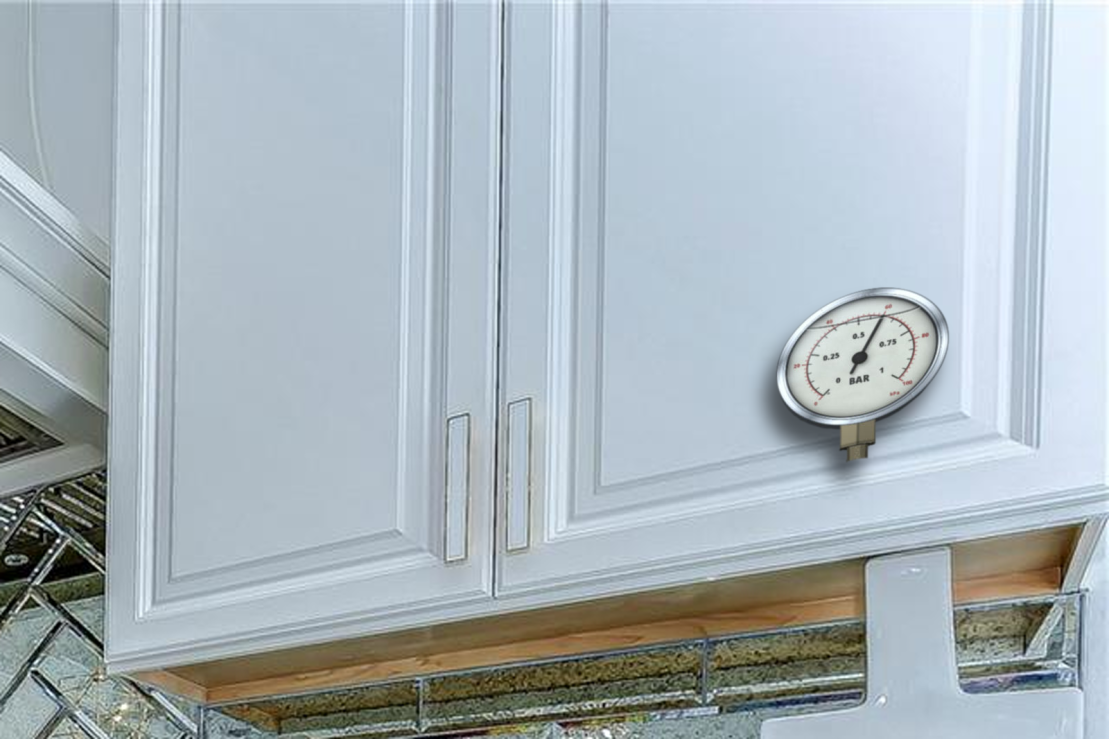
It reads value=0.6 unit=bar
